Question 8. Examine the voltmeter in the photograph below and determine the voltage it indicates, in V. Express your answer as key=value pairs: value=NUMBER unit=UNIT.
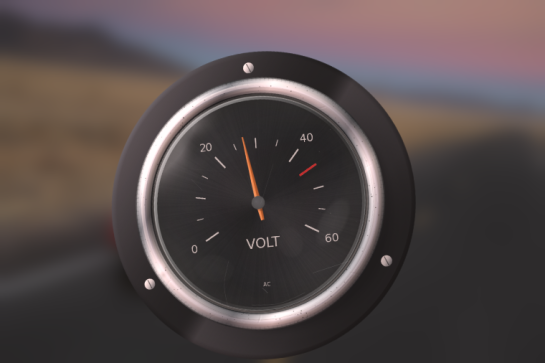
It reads value=27.5 unit=V
